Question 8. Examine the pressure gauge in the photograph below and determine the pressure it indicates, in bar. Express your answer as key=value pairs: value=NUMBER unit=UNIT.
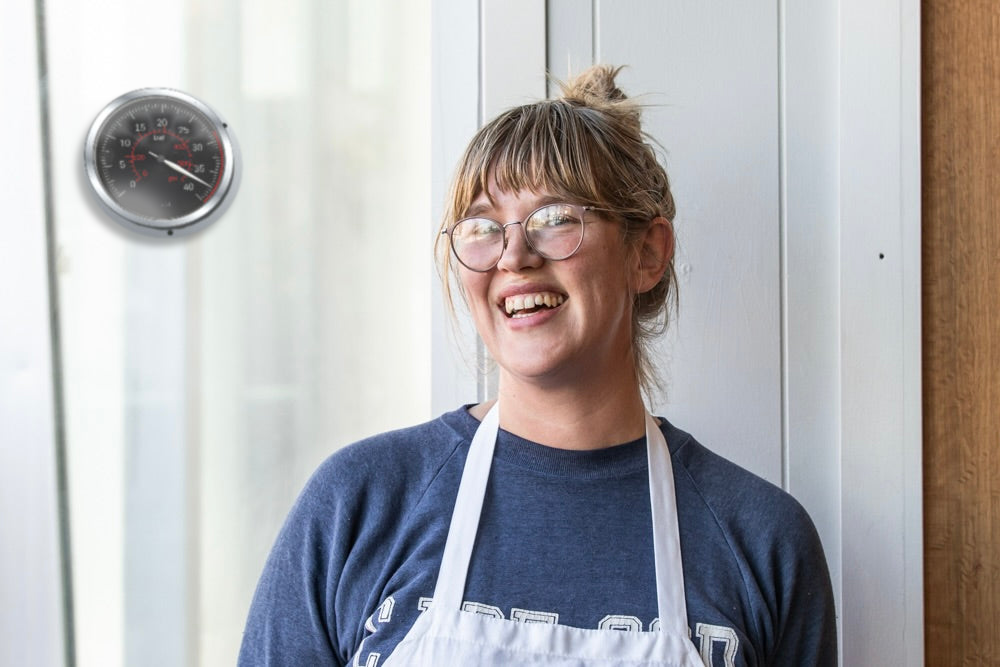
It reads value=37.5 unit=bar
